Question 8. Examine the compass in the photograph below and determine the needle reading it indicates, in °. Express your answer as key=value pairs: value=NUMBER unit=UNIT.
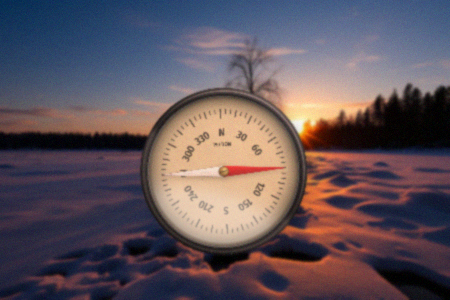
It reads value=90 unit=°
